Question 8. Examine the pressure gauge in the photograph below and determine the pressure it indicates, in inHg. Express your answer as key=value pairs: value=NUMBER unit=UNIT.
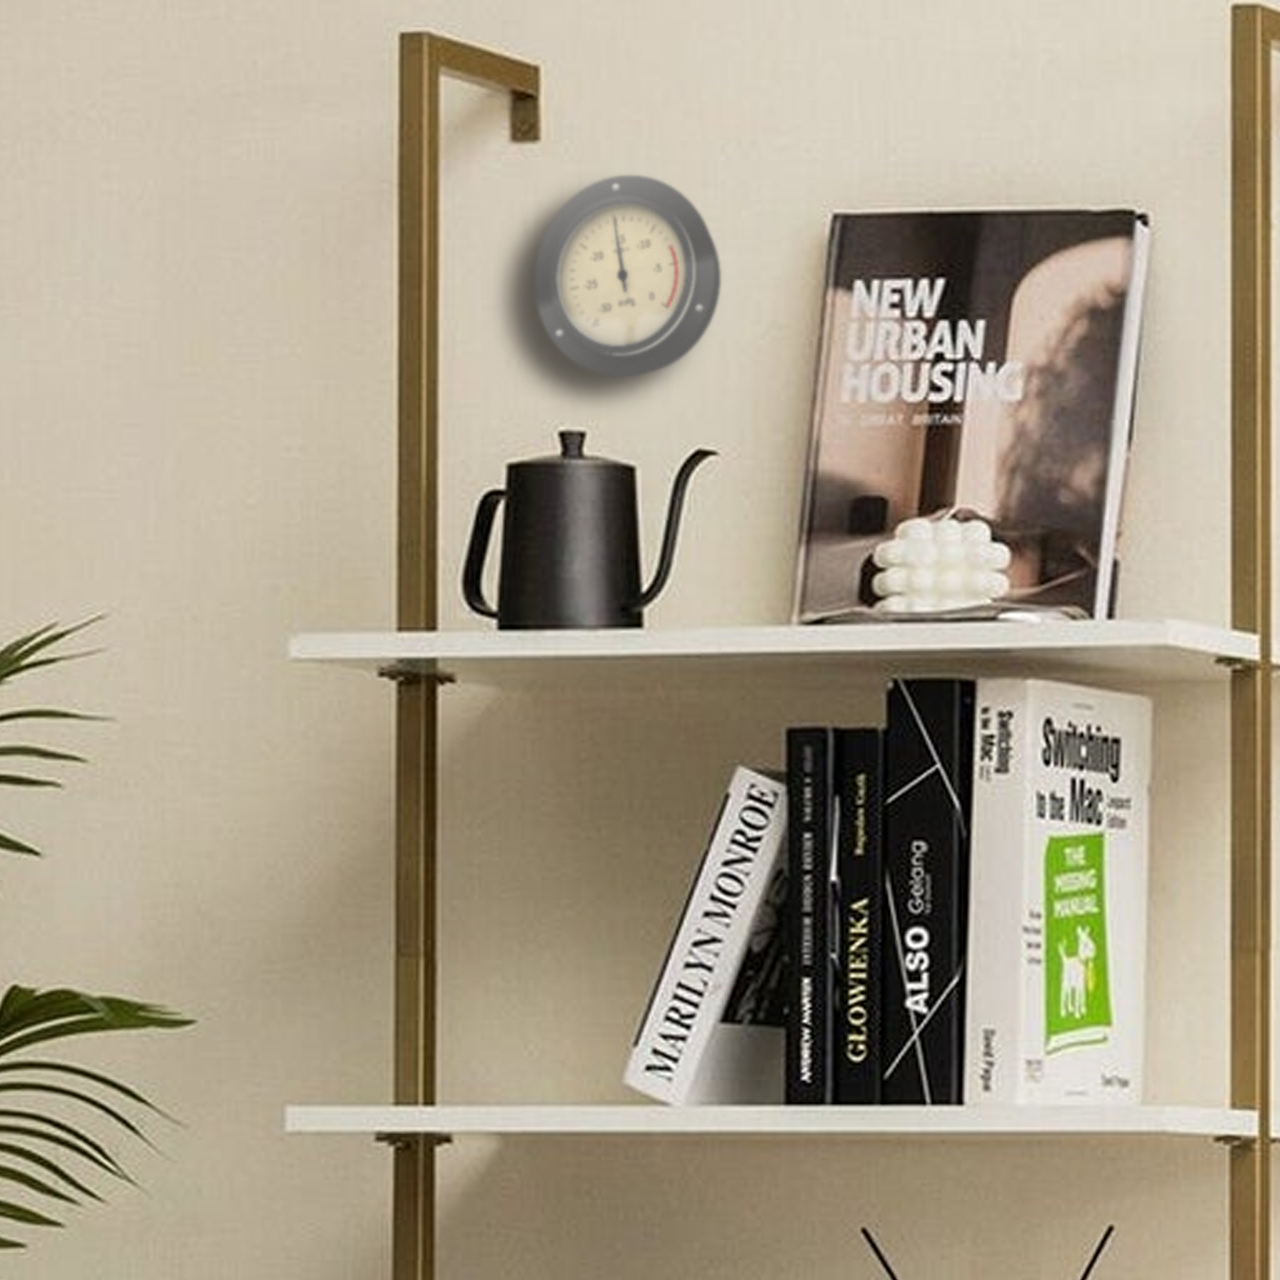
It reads value=-15 unit=inHg
